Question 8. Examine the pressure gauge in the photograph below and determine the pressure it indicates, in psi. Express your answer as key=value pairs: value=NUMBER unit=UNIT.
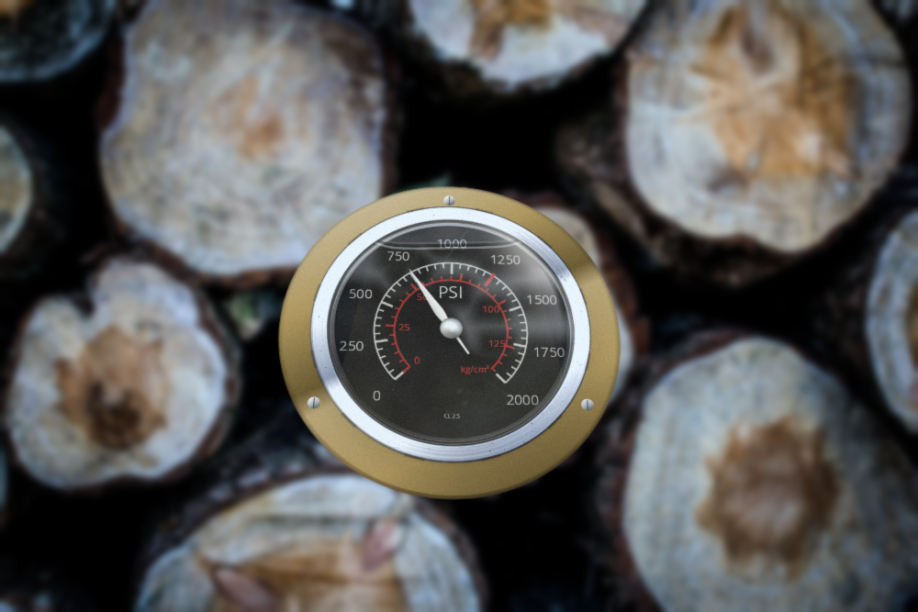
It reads value=750 unit=psi
